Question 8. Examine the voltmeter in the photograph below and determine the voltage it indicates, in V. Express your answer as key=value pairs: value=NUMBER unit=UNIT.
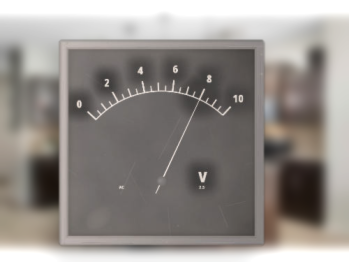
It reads value=8 unit=V
